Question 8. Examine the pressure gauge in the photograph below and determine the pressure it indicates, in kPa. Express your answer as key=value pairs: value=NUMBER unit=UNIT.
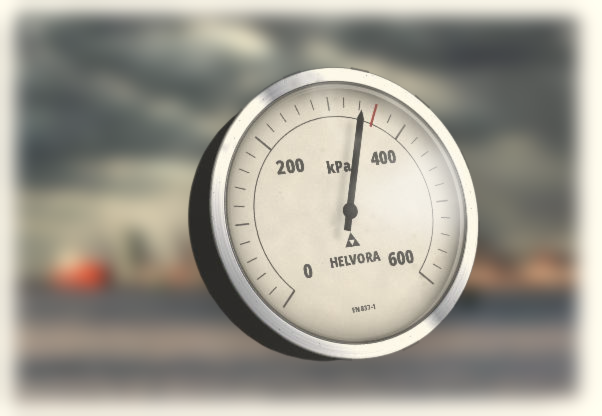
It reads value=340 unit=kPa
